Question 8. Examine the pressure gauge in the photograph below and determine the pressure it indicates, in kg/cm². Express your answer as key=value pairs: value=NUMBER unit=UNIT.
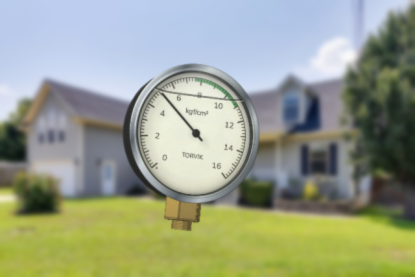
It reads value=5 unit=kg/cm²
